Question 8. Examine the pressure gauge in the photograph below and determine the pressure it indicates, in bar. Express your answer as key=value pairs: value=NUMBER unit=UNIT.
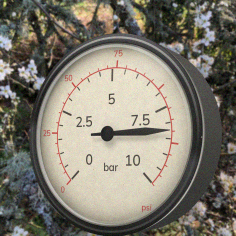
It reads value=8.25 unit=bar
